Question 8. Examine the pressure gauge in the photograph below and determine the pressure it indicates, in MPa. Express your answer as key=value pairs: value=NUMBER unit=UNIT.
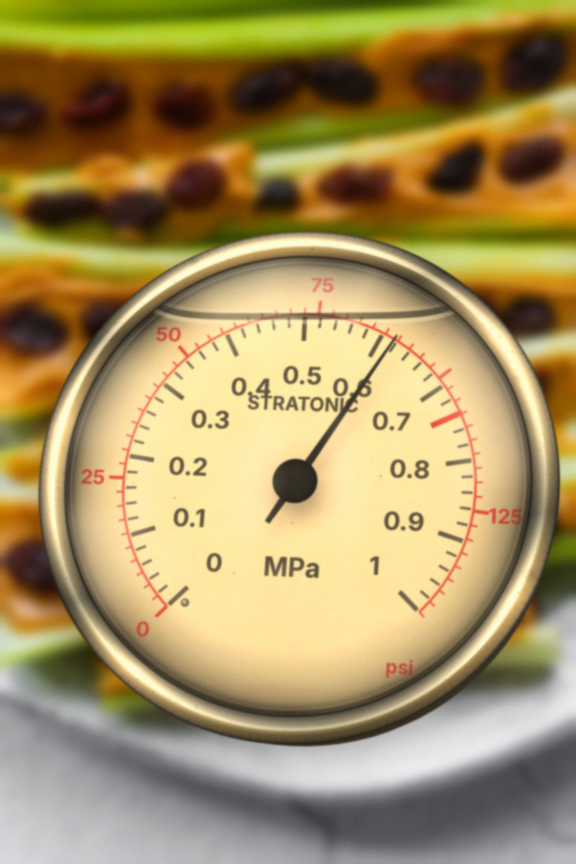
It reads value=0.62 unit=MPa
